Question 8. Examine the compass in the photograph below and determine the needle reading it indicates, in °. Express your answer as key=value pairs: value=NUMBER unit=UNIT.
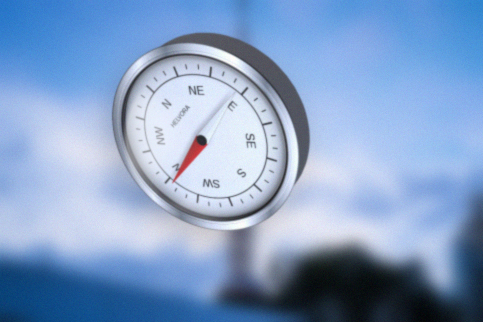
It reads value=265 unit=°
